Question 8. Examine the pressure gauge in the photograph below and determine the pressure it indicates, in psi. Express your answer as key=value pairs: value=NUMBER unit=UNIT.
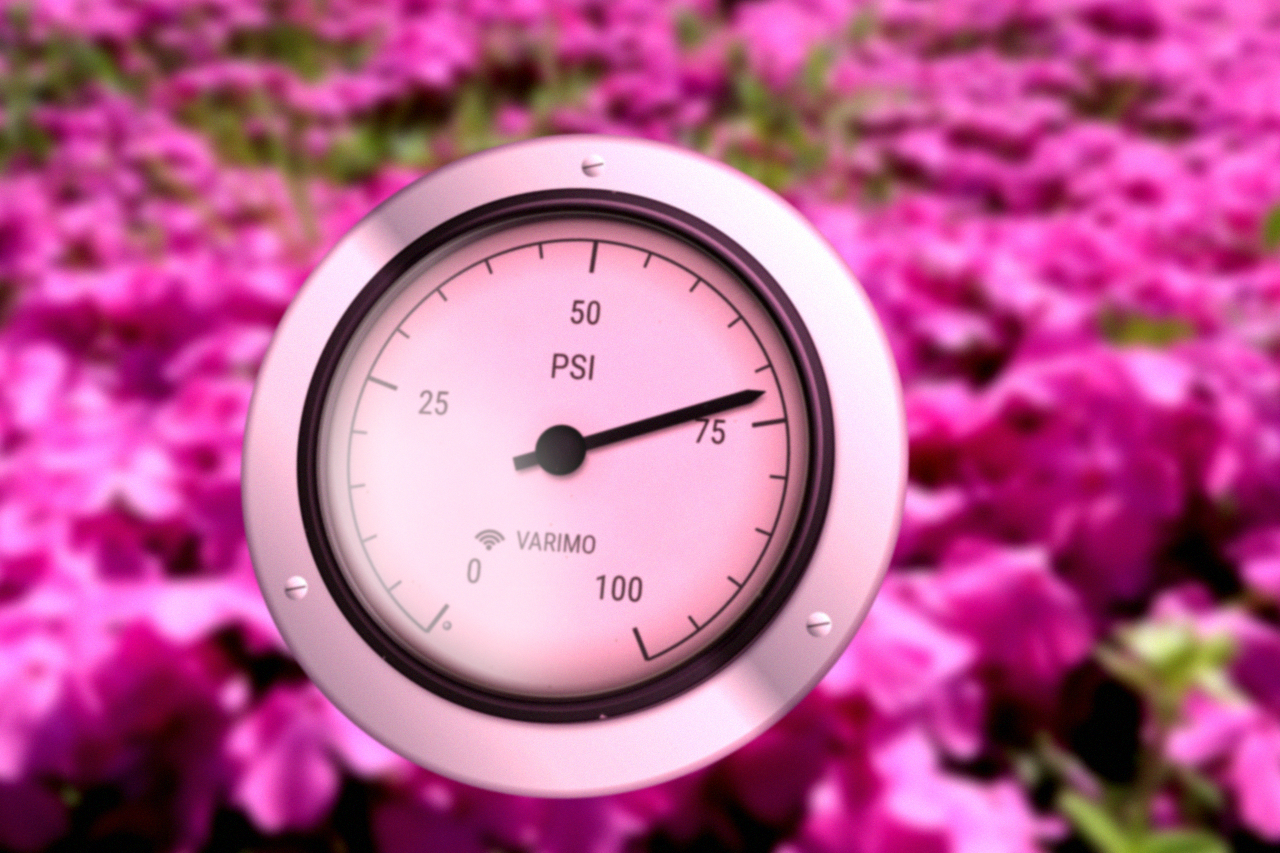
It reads value=72.5 unit=psi
